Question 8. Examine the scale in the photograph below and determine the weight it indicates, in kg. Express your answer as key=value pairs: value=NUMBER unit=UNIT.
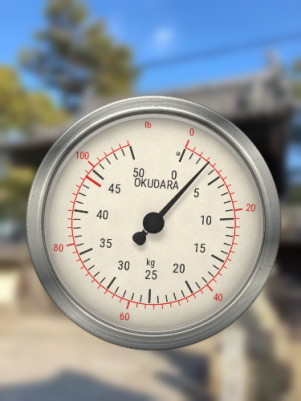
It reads value=3 unit=kg
